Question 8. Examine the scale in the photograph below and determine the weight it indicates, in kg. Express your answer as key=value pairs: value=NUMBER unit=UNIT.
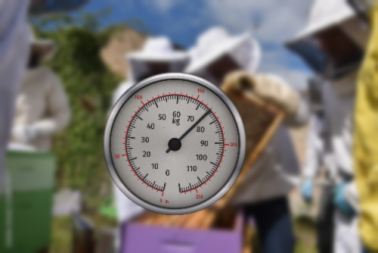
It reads value=75 unit=kg
